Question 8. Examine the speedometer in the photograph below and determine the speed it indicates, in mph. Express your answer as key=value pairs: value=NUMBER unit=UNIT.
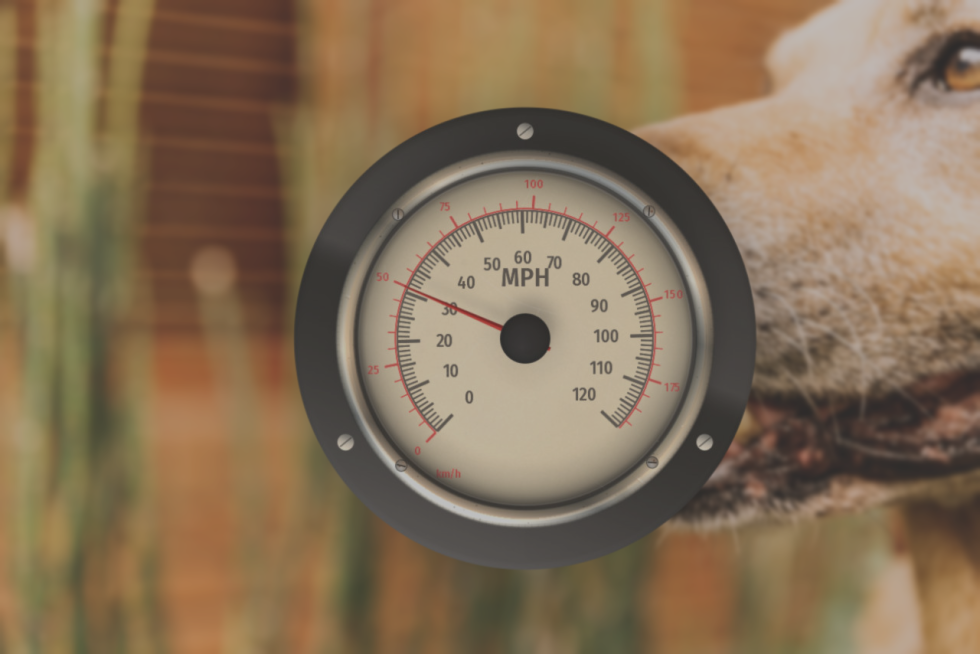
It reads value=31 unit=mph
